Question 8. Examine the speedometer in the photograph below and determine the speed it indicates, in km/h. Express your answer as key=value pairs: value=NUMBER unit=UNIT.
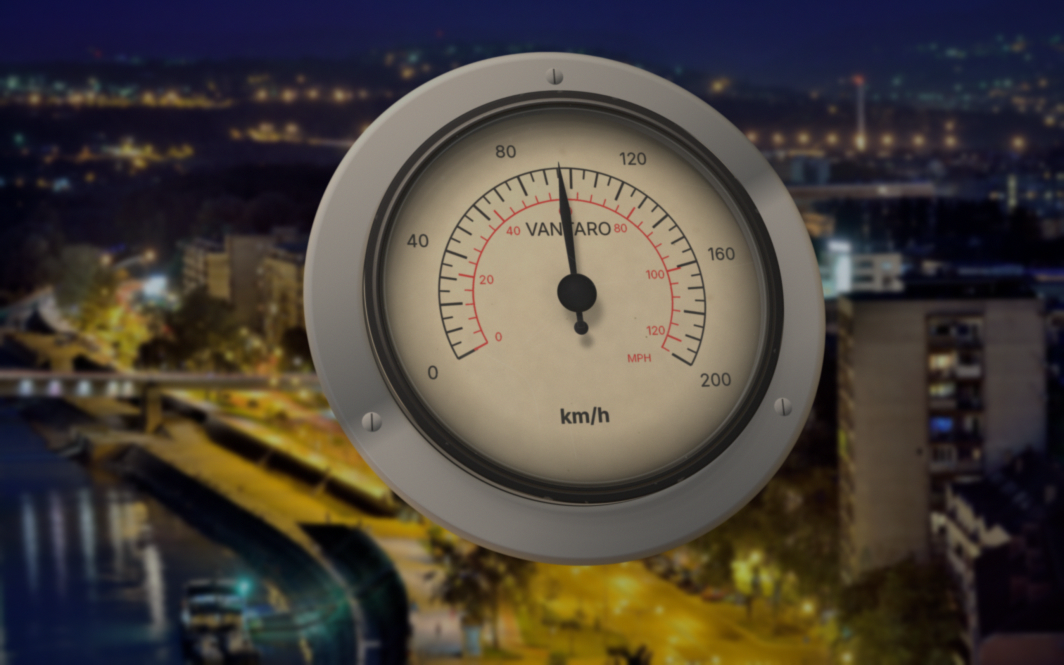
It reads value=95 unit=km/h
